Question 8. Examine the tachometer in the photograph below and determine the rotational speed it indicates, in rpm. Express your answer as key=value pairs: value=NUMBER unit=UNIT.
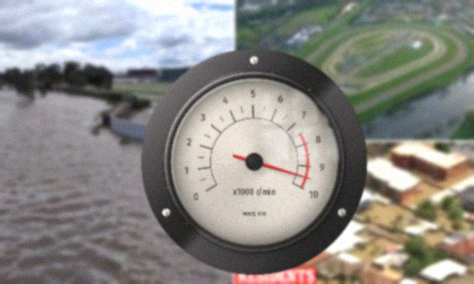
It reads value=9500 unit=rpm
